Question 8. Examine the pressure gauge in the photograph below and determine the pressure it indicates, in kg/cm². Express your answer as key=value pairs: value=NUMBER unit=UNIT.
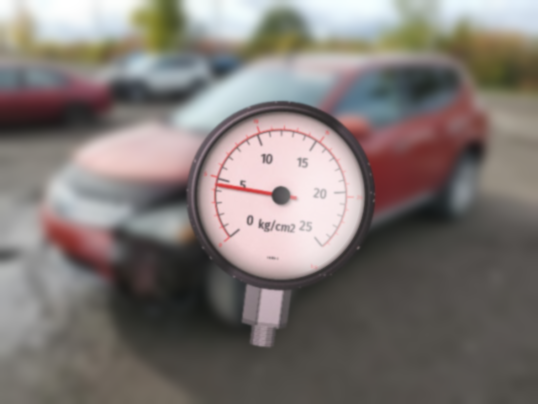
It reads value=4.5 unit=kg/cm²
